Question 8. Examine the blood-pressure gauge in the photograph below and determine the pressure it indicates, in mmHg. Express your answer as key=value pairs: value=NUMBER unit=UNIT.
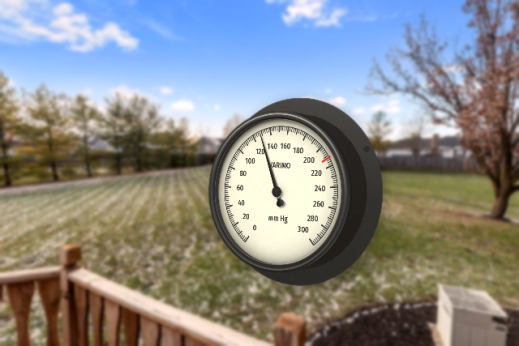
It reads value=130 unit=mmHg
